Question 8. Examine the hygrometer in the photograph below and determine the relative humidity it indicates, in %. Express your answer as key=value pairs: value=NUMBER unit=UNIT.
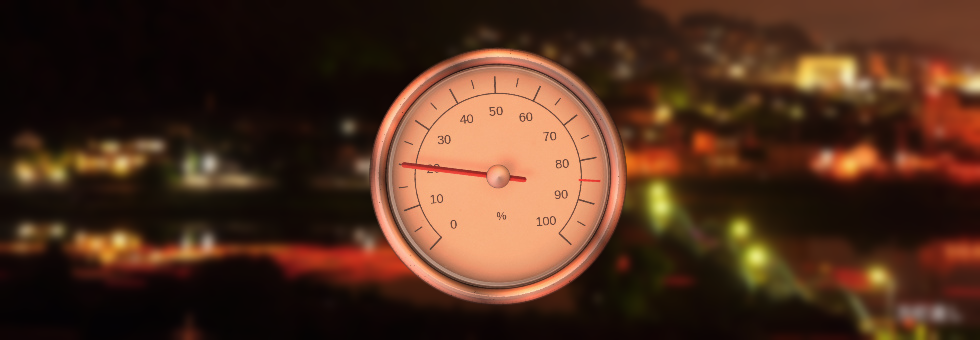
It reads value=20 unit=%
